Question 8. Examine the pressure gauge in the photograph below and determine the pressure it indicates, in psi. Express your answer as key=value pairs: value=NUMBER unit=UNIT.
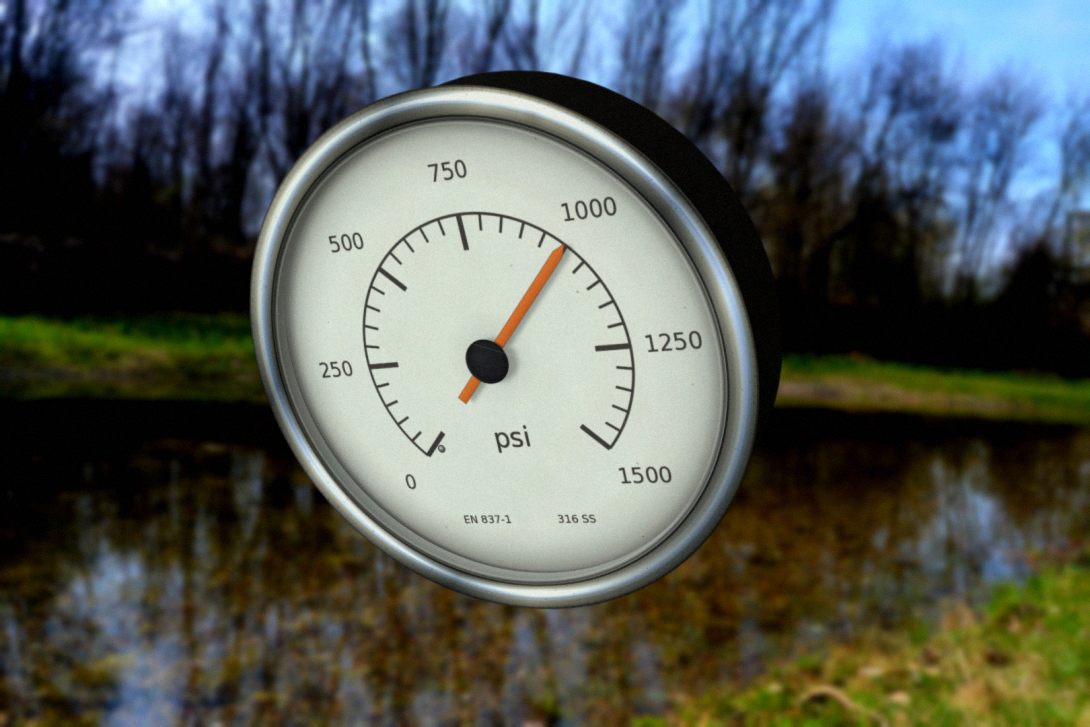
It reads value=1000 unit=psi
